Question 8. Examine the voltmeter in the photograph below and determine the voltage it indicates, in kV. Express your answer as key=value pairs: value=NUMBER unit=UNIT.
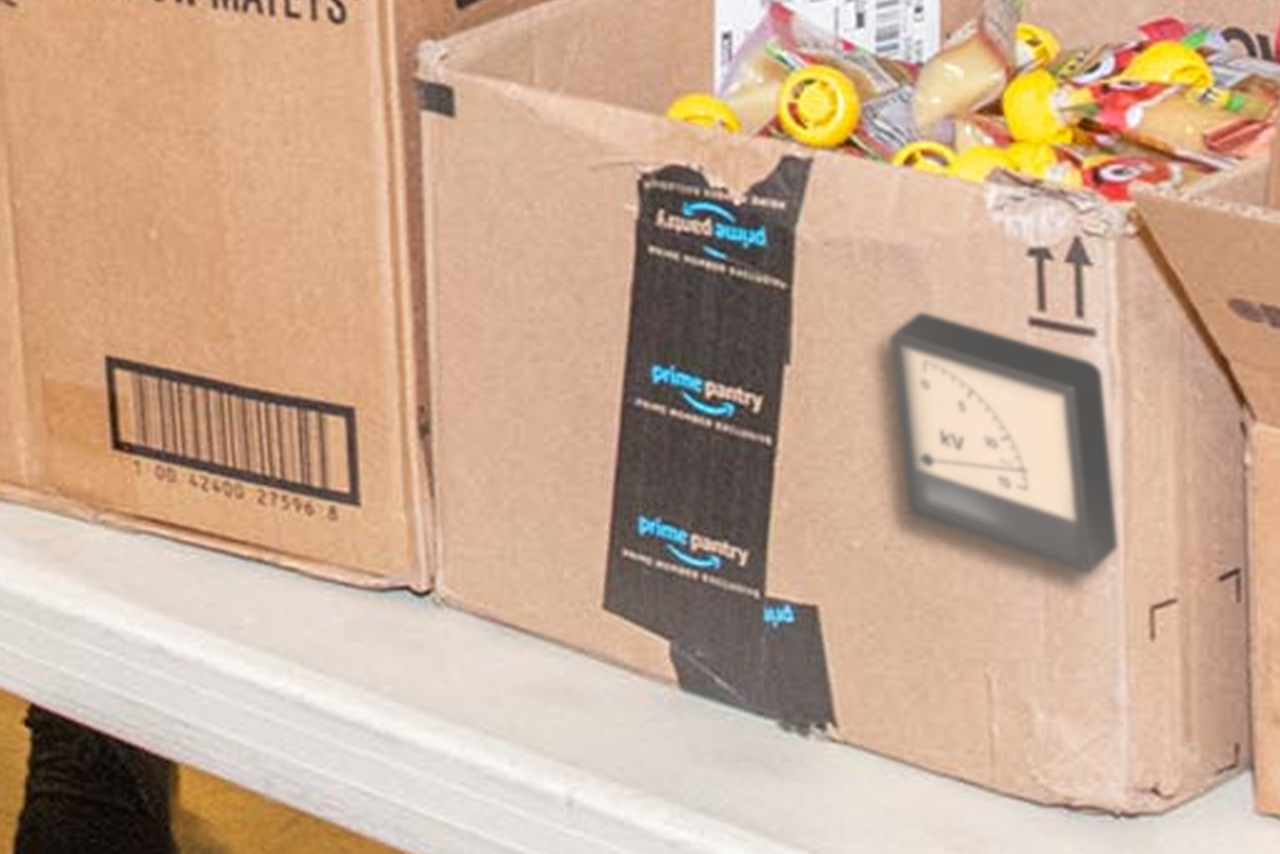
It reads value=13 unit=kV
